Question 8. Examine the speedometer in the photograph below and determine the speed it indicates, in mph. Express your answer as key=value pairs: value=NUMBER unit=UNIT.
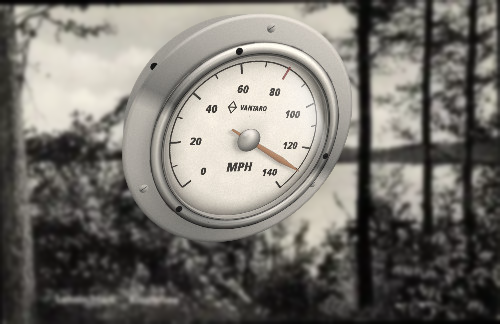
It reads value=130 unit=mph
